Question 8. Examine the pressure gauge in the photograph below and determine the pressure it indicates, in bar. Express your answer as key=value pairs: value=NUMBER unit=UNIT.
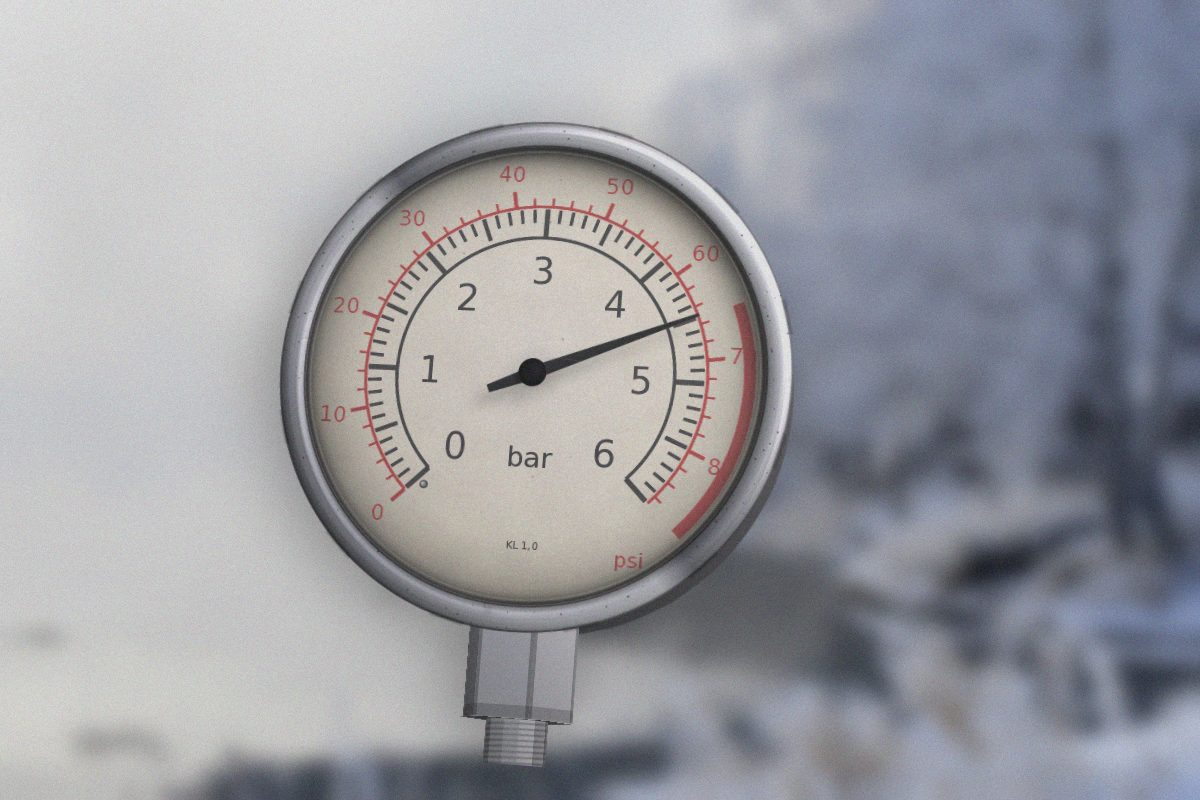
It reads value=4.5 unit=bar
